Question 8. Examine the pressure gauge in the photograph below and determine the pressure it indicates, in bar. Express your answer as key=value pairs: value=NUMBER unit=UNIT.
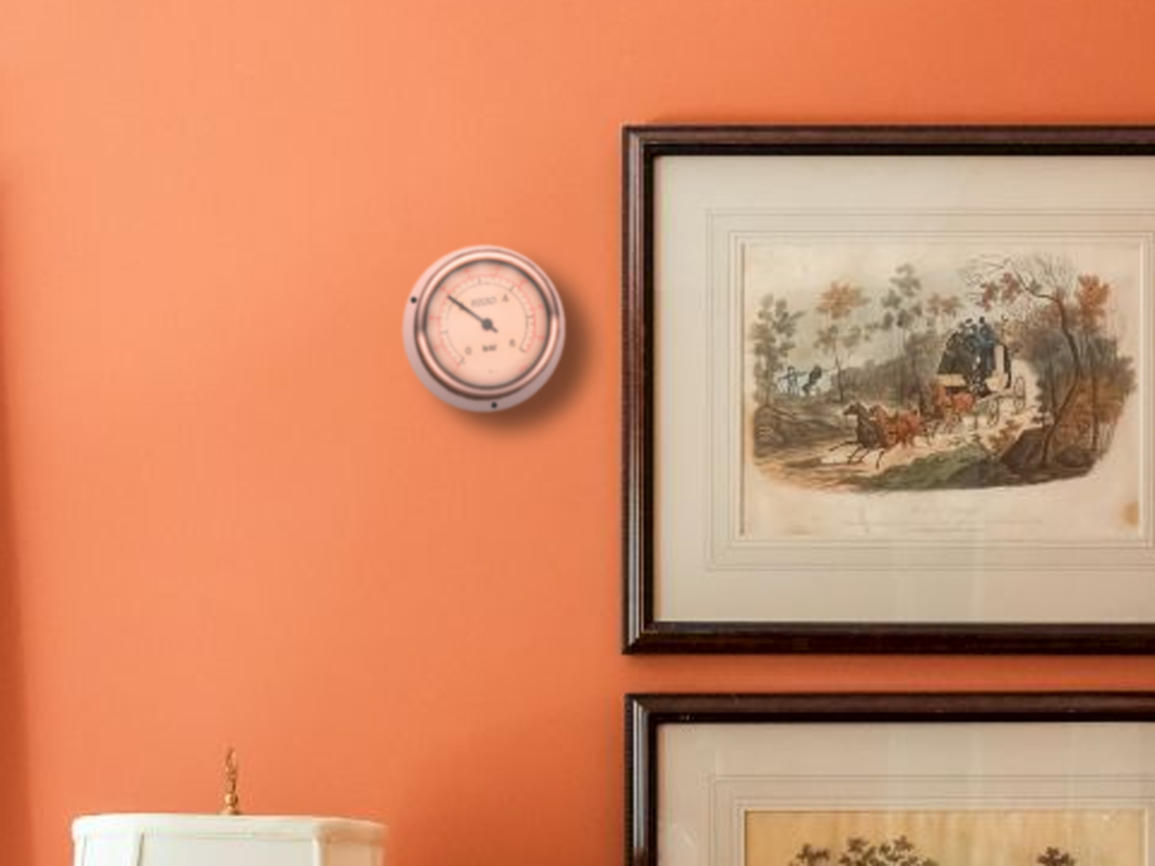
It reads value=2 unit=bar
